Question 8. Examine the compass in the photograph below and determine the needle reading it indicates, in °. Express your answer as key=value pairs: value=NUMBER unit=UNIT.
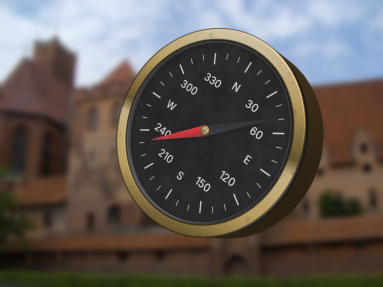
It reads value=230 unit=°
